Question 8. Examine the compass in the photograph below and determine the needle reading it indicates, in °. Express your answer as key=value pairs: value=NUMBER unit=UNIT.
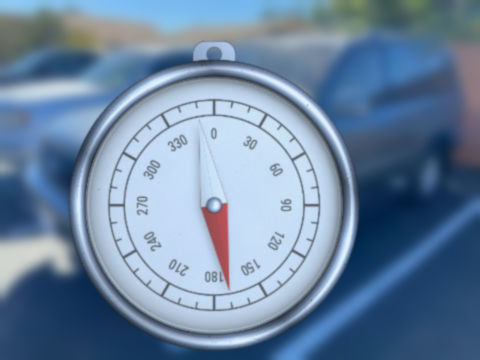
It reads value=170 unit=°
